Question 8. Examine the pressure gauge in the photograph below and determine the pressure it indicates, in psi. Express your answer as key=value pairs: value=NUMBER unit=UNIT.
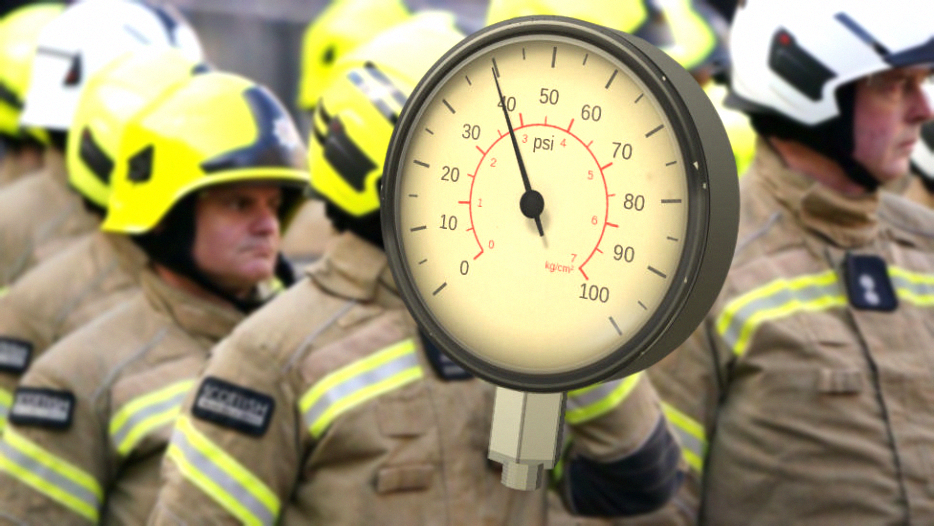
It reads value=40 unit=psi
